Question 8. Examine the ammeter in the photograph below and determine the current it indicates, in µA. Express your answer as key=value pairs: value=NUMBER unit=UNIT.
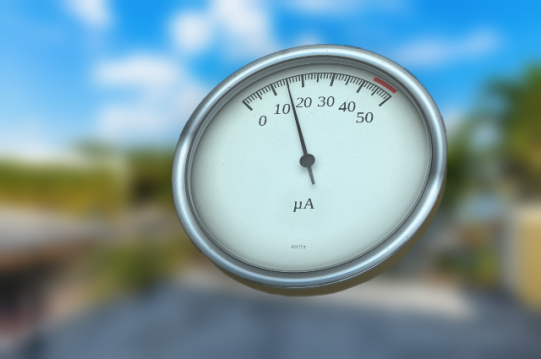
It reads value=15 unit=µA
